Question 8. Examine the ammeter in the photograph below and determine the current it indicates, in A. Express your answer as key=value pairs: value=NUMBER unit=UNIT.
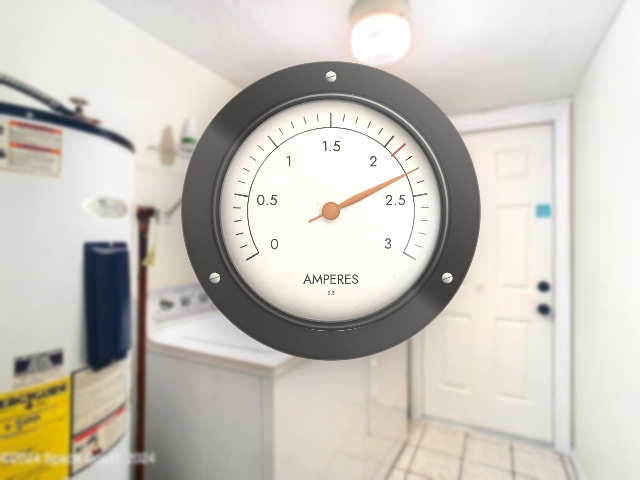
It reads value=2.3 unit=A
